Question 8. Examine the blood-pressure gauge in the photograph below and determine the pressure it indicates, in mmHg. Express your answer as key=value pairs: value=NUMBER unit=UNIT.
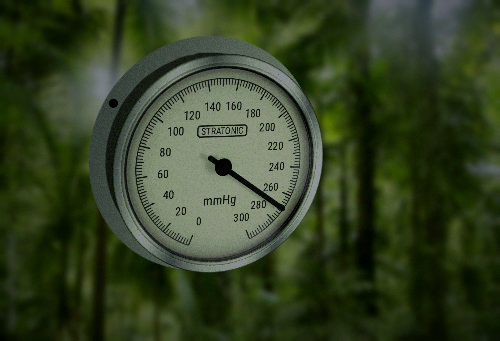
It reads value=270 unit=mmHg
